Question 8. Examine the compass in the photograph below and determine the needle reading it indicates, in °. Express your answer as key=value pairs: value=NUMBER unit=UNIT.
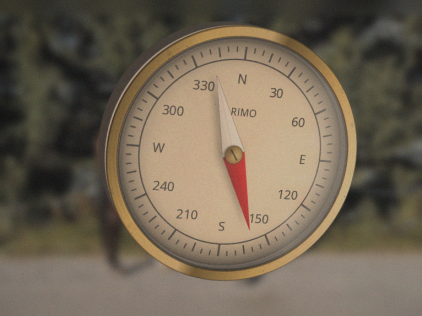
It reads value=160 unit=°
